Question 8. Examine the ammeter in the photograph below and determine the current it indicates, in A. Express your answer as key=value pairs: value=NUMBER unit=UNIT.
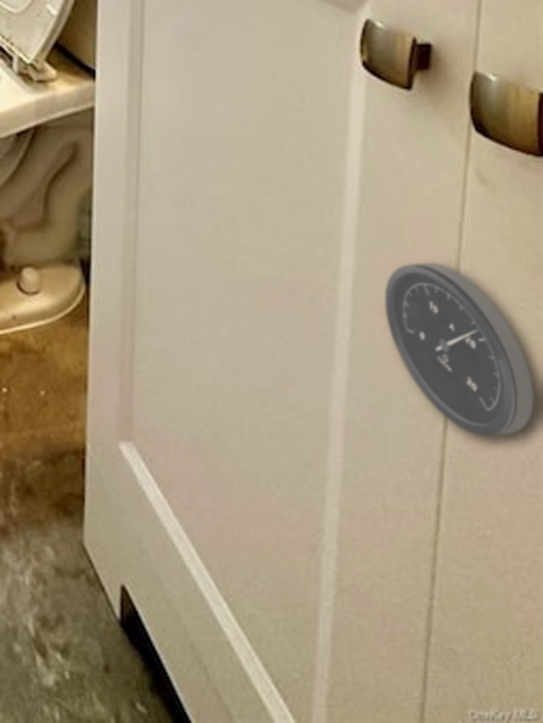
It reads value=19 unit=A
